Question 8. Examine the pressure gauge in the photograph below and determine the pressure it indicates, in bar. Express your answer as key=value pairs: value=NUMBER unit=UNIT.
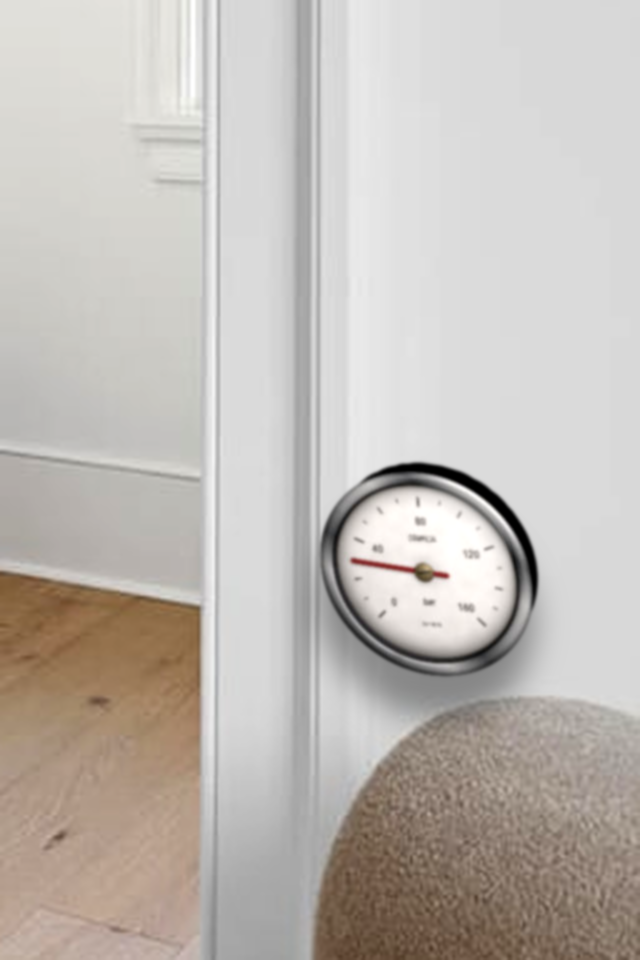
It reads value=30 unit=bar
